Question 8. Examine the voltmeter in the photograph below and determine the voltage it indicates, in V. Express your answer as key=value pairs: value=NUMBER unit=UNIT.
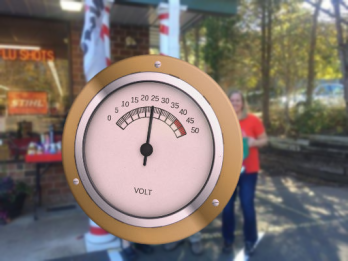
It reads value=25 unit=V
